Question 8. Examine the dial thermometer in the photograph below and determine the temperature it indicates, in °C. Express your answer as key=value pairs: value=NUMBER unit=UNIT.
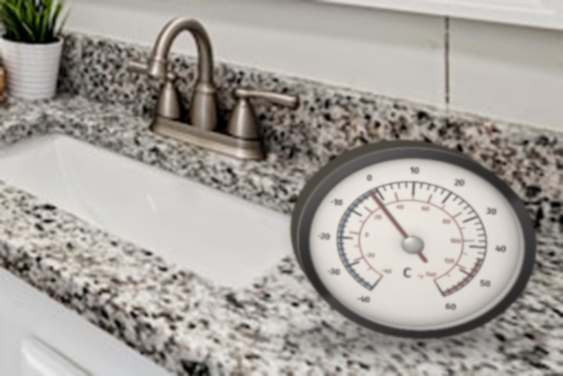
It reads value=-2 unit=°C
